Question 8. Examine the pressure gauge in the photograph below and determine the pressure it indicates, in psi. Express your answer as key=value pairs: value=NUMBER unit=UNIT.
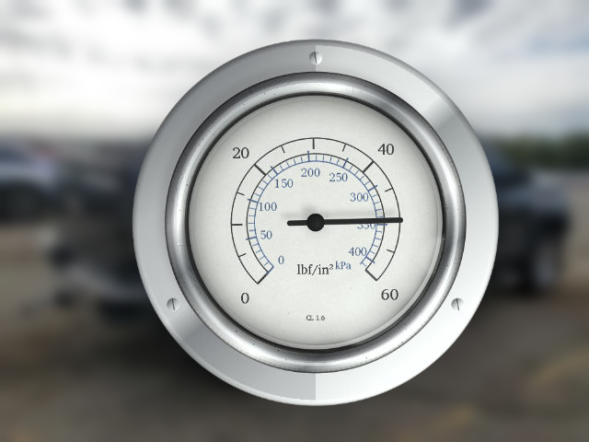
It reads value=50 unit=psi
